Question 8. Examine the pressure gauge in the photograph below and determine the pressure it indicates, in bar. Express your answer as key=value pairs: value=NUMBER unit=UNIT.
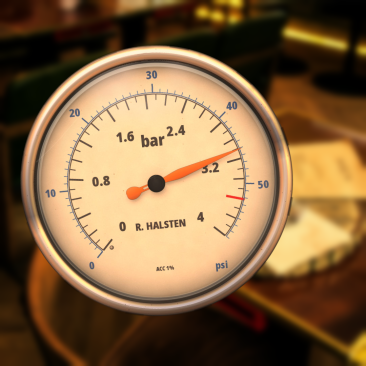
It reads value=3.1 unit=bar
